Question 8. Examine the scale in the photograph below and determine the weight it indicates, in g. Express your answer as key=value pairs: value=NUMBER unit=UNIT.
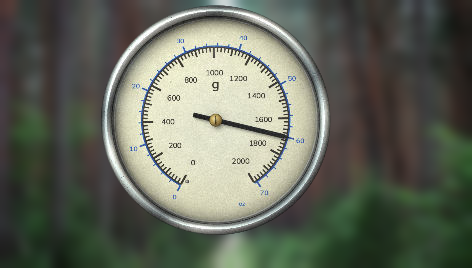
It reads value=1700 unit=g
